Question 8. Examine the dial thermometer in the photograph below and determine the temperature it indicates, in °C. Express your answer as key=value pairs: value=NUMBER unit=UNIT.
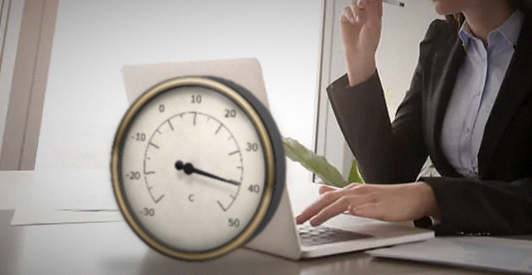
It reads value=40 unit=°C
